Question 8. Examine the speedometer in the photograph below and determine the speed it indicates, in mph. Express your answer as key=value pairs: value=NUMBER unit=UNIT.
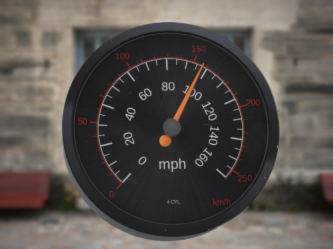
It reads value=97.5 unit=mph
